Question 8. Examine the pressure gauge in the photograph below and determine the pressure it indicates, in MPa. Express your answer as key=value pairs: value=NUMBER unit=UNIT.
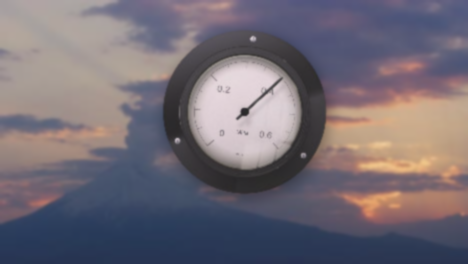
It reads value=0.4 unit=MPa
